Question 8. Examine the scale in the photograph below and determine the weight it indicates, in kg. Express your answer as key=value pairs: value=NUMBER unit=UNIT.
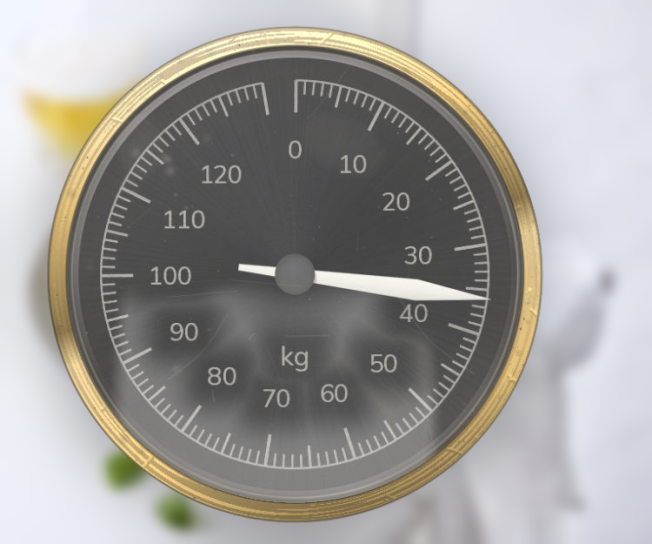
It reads value=36 unit=kg
